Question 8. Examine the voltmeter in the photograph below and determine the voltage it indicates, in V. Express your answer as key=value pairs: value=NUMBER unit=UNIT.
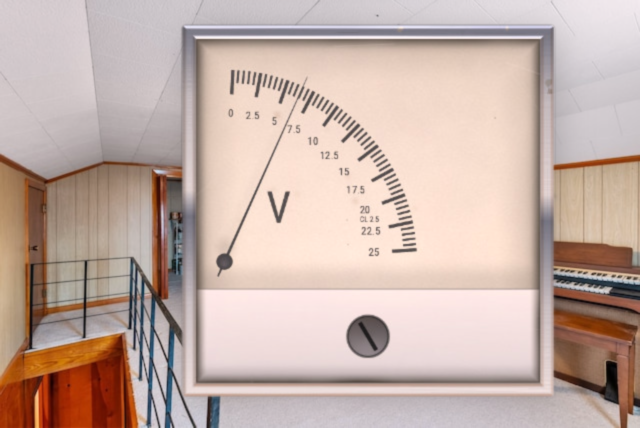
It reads value=6.5 unit=V
